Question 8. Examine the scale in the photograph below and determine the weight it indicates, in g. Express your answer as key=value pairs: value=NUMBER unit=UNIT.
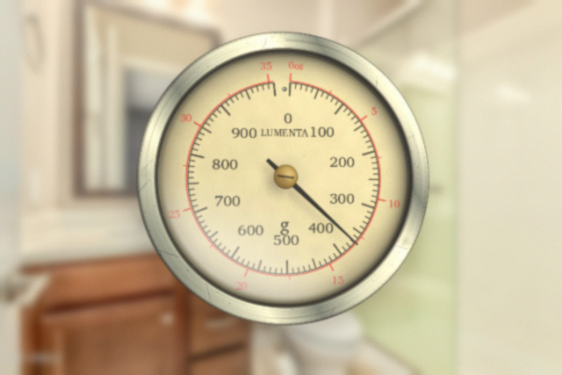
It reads value=370 unit=g
